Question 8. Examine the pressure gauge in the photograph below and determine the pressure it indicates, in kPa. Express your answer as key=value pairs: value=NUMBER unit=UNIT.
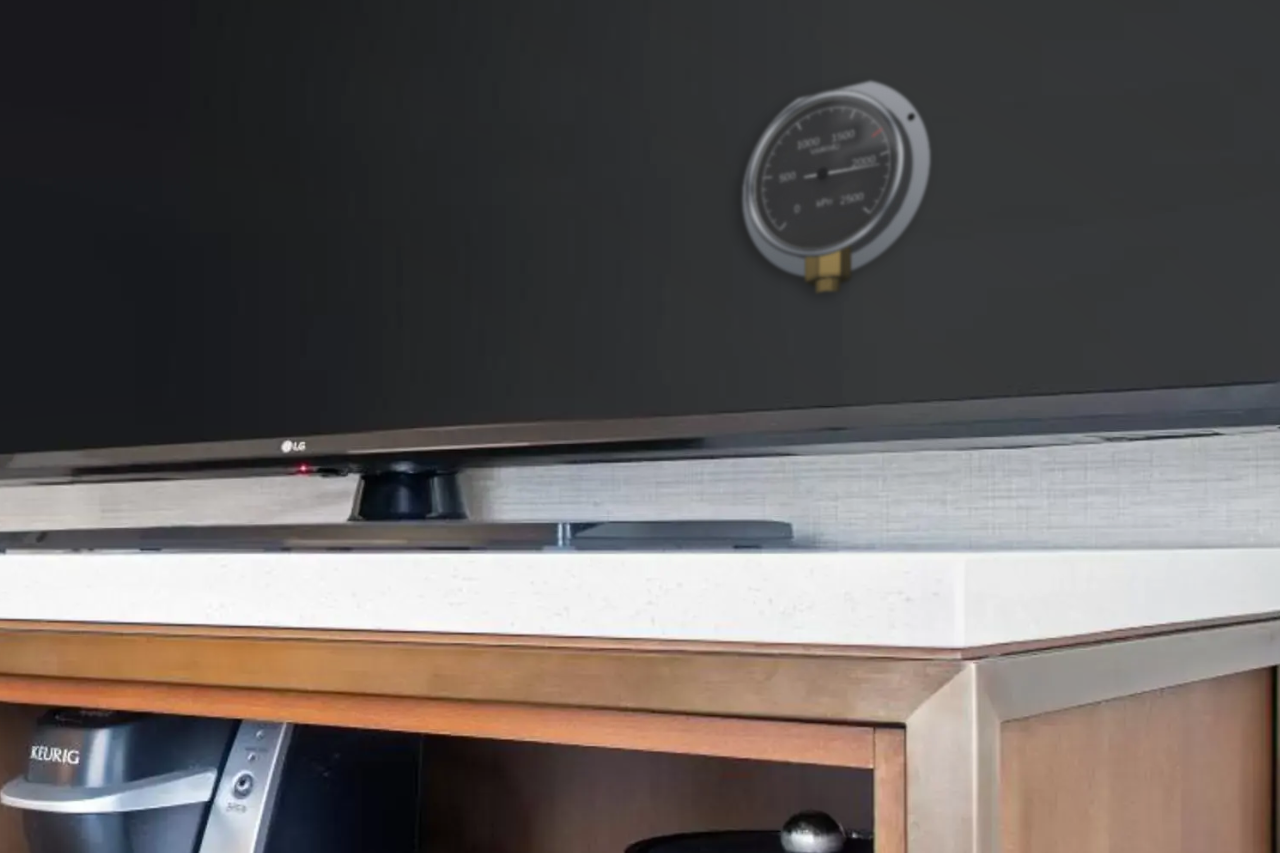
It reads value=2100 unit=kPa
